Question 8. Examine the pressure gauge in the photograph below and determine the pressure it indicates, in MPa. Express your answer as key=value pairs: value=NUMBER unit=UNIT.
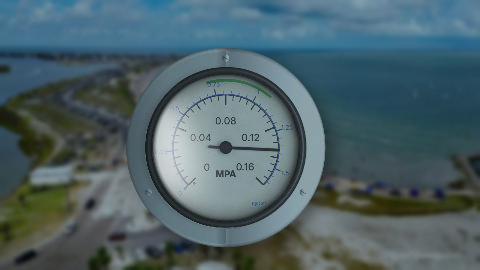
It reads value=0.135 unit=MPa
